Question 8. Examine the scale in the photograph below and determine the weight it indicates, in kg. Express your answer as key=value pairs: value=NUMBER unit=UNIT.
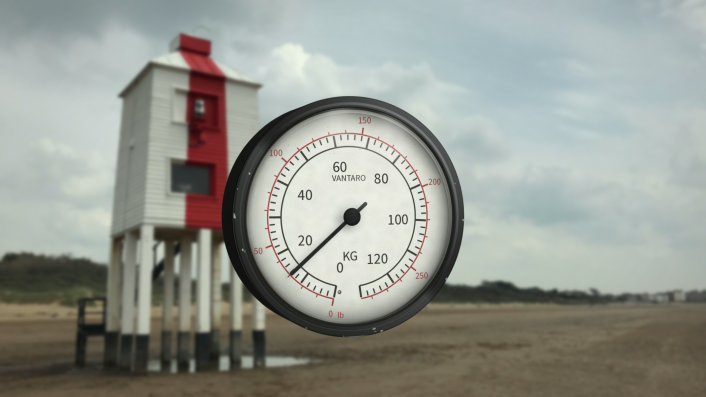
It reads value=14 unit=kg
